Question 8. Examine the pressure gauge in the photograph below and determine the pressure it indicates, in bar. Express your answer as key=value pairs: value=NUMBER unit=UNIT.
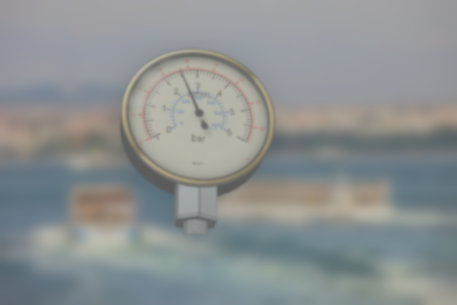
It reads value=2.5 unit=bar
